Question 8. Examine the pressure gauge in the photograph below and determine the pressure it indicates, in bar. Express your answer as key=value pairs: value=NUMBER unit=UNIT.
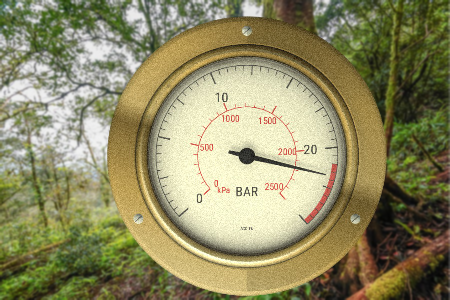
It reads value=21.75 unit=bar
